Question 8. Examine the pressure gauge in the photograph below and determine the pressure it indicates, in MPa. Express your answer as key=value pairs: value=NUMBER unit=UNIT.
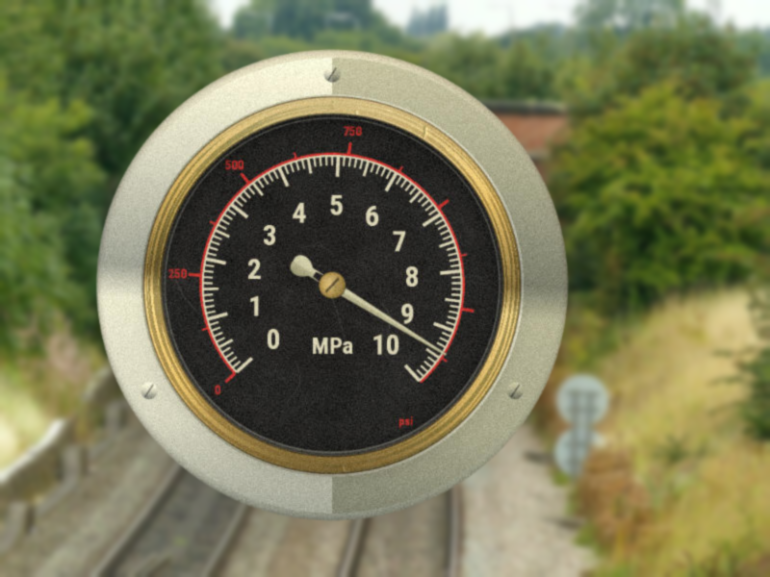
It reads value=9.4 unit=MPa
